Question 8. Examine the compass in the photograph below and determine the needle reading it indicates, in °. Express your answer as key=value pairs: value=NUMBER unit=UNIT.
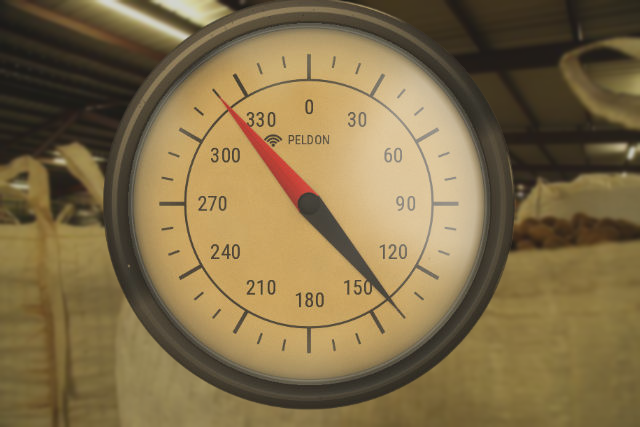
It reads value=320 unit=°
